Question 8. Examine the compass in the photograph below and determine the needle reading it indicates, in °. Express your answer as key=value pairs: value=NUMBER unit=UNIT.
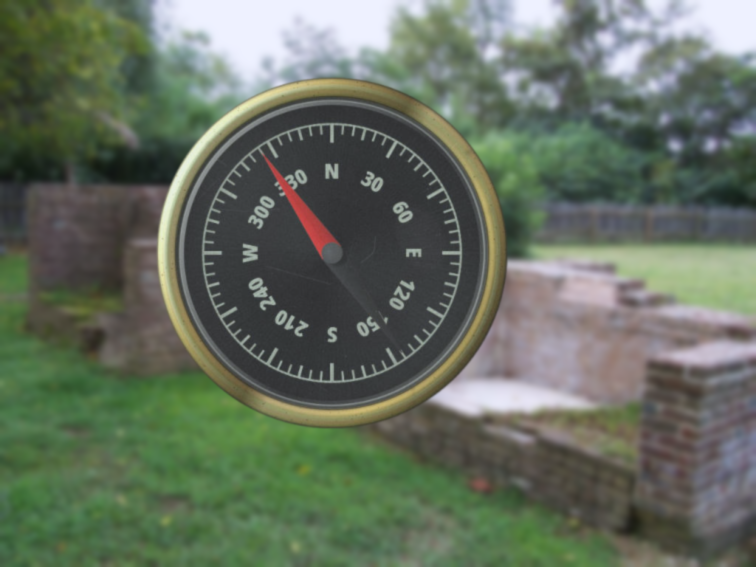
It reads value=325 unit=°
